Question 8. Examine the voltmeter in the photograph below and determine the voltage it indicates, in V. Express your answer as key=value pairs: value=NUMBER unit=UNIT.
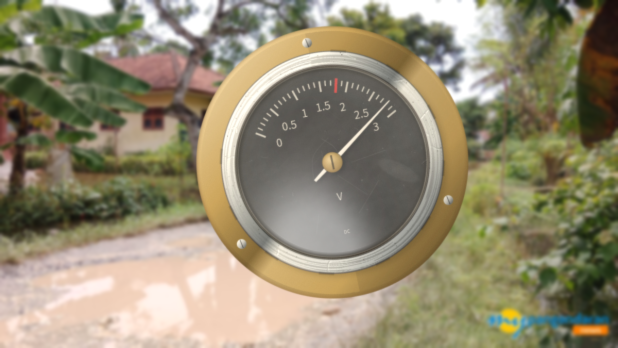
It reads value=2.8 unit=V
